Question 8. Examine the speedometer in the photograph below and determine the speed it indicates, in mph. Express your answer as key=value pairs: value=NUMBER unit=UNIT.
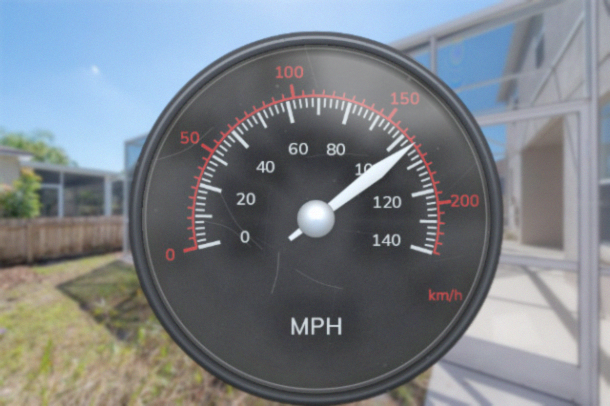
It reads value=104 unit=mph
